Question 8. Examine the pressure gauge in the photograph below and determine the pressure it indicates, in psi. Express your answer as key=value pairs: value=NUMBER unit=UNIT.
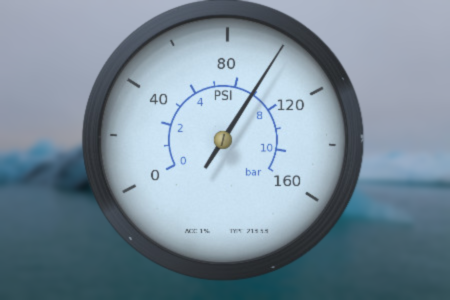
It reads value=100 unit=psi
